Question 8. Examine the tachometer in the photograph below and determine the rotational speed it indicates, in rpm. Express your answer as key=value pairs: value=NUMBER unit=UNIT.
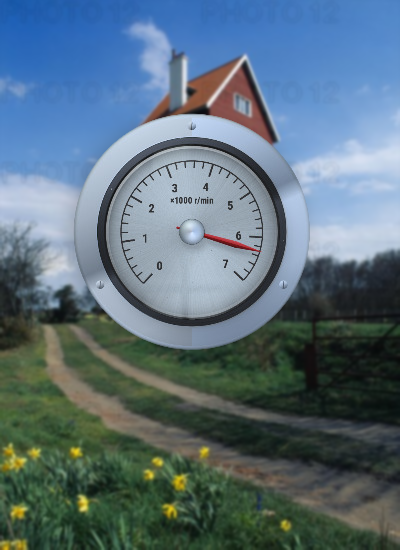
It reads value=6300 unit=rpm
